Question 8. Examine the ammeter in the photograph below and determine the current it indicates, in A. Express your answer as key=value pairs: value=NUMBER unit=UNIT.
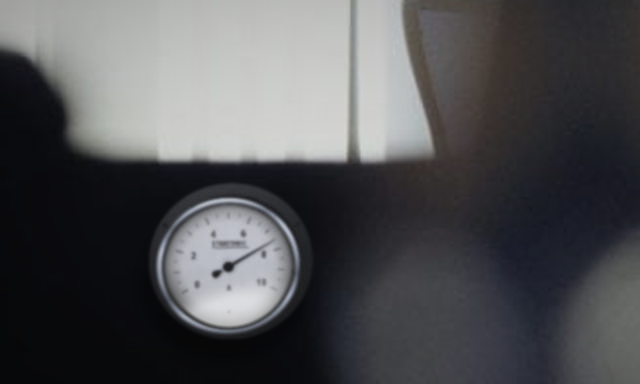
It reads value=7.5 unit=A
